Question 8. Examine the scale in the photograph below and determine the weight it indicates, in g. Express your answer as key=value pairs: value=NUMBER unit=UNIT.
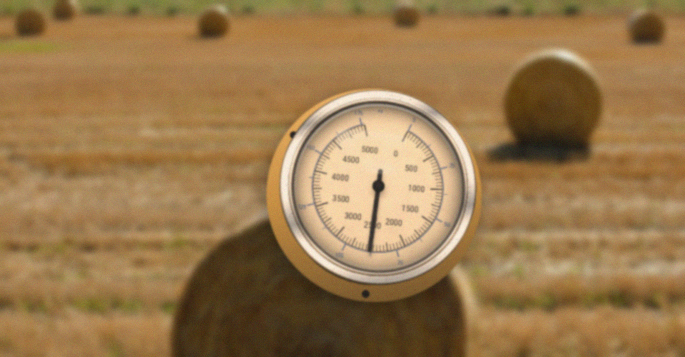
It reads value=2500 unit=g
